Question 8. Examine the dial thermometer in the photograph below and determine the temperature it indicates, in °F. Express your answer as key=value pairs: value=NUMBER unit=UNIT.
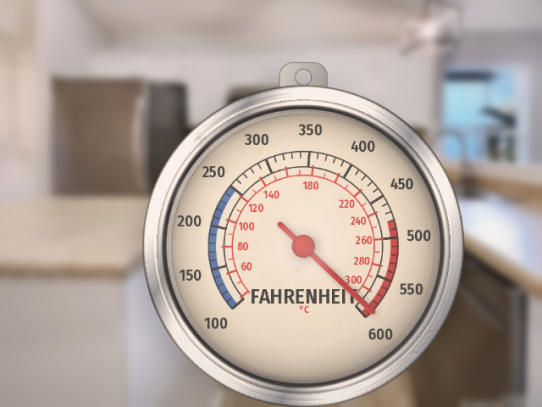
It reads value=590 unit=°F
